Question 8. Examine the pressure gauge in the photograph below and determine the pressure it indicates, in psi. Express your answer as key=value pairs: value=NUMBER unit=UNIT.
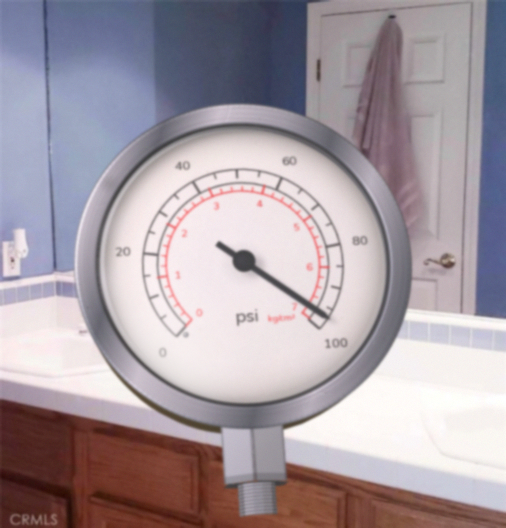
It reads value=97.5 unit=psi
